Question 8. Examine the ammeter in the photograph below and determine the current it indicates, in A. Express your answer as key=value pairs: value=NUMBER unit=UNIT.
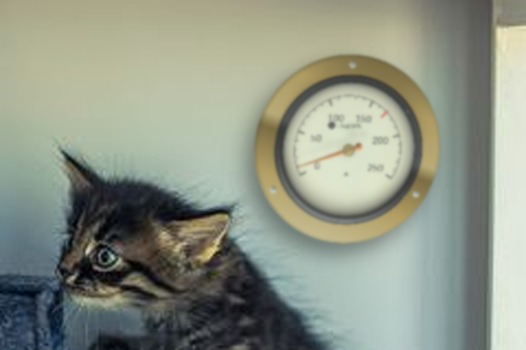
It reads value=10 unit=A
